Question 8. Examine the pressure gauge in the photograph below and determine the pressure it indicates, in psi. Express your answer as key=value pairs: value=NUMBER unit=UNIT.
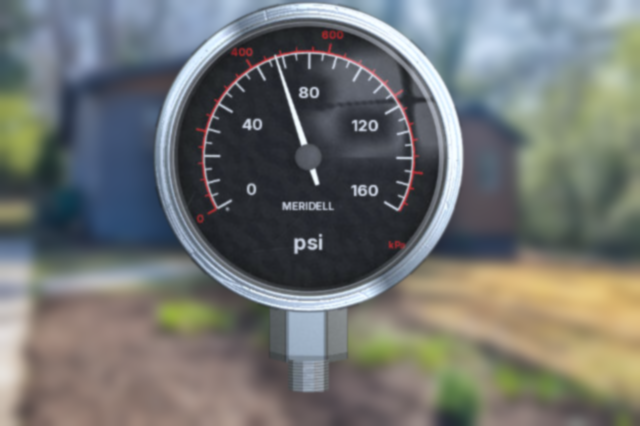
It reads value=67.5 unit=psi
